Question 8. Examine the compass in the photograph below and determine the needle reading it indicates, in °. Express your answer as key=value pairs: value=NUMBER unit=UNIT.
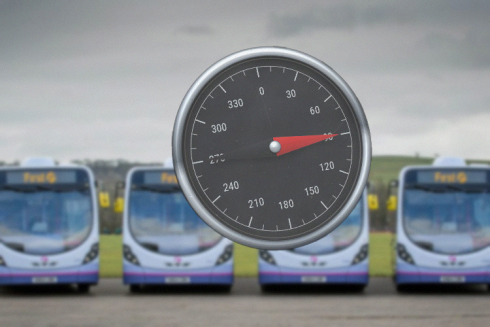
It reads value=90 unit=°
